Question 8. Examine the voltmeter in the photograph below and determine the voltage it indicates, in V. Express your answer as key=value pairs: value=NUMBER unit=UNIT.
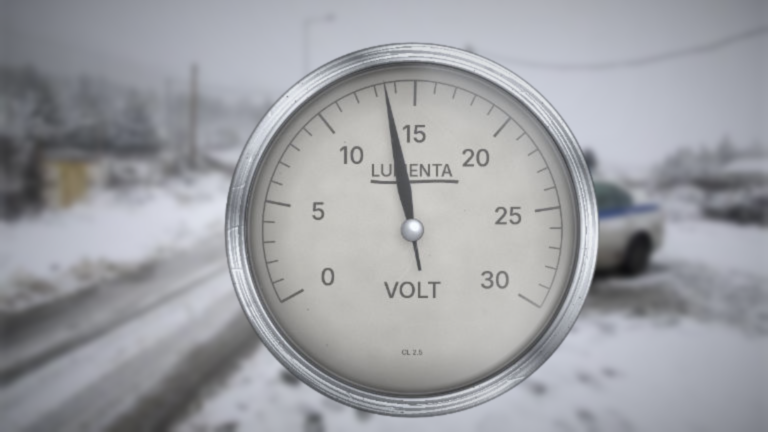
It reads value=13.5 unit=V
